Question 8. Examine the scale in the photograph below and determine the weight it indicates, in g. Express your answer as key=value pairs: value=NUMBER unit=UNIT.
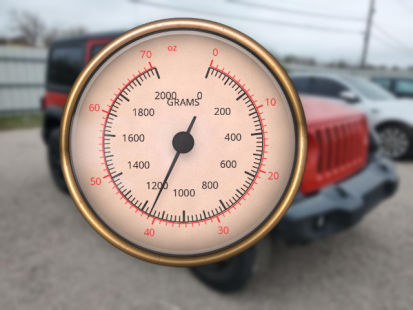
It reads value=1160 unit=g
